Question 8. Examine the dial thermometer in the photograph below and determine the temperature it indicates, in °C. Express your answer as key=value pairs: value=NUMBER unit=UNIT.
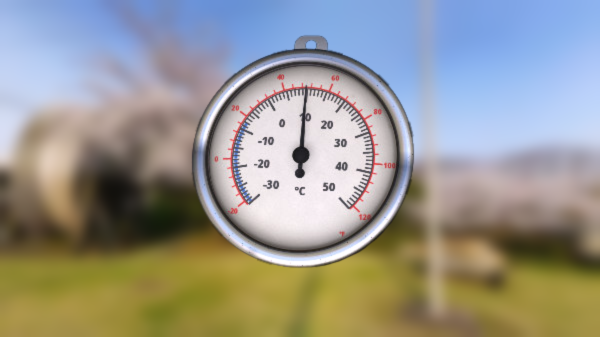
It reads value=10 unit=°C
